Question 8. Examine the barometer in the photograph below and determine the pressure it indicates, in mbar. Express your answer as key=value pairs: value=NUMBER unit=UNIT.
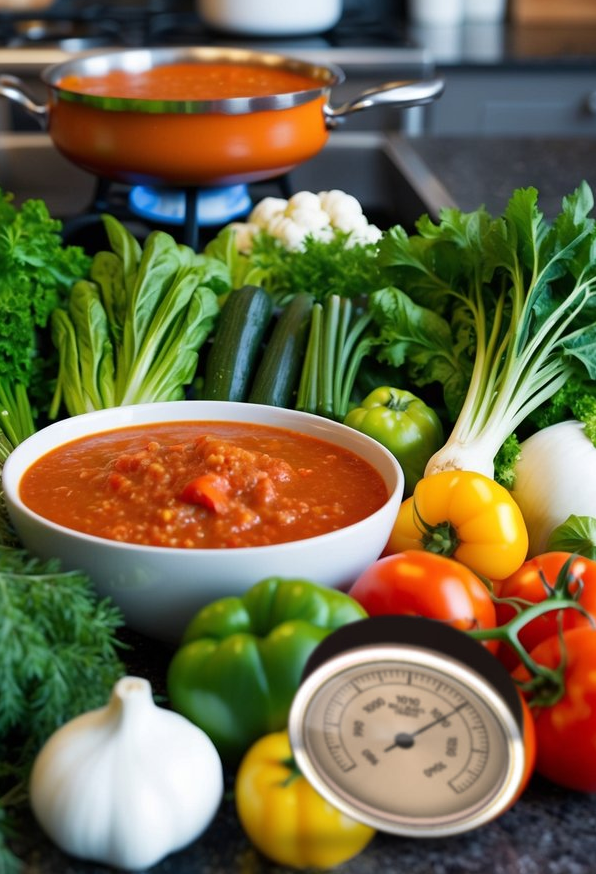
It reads value=1020 unit=mbar
